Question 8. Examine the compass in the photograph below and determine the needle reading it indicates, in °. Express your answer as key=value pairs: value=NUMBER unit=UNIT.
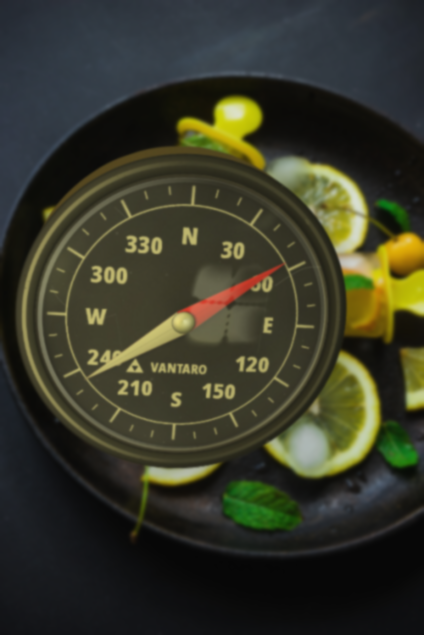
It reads value=55 unit=°
